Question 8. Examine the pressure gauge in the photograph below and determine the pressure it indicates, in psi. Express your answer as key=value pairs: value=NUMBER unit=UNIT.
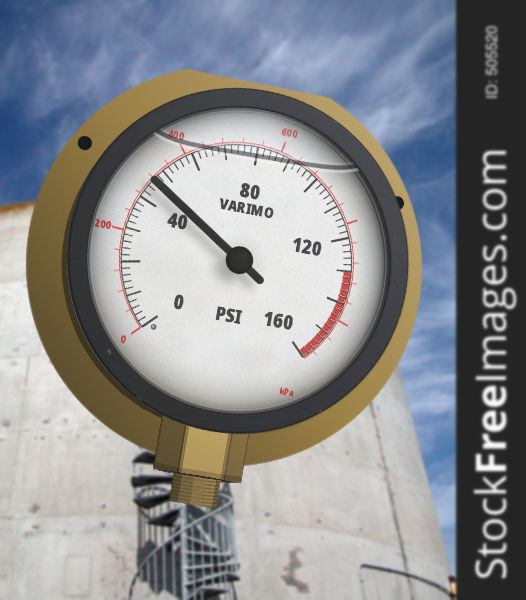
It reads value=46 unit=psi
